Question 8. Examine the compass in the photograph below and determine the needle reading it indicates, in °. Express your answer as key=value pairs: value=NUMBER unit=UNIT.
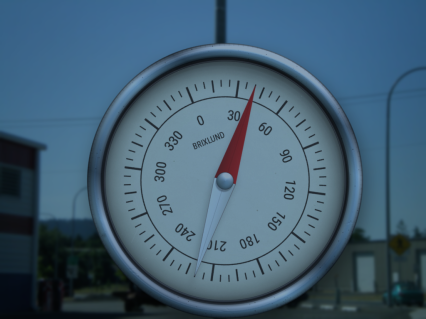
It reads value=40 unit=°
